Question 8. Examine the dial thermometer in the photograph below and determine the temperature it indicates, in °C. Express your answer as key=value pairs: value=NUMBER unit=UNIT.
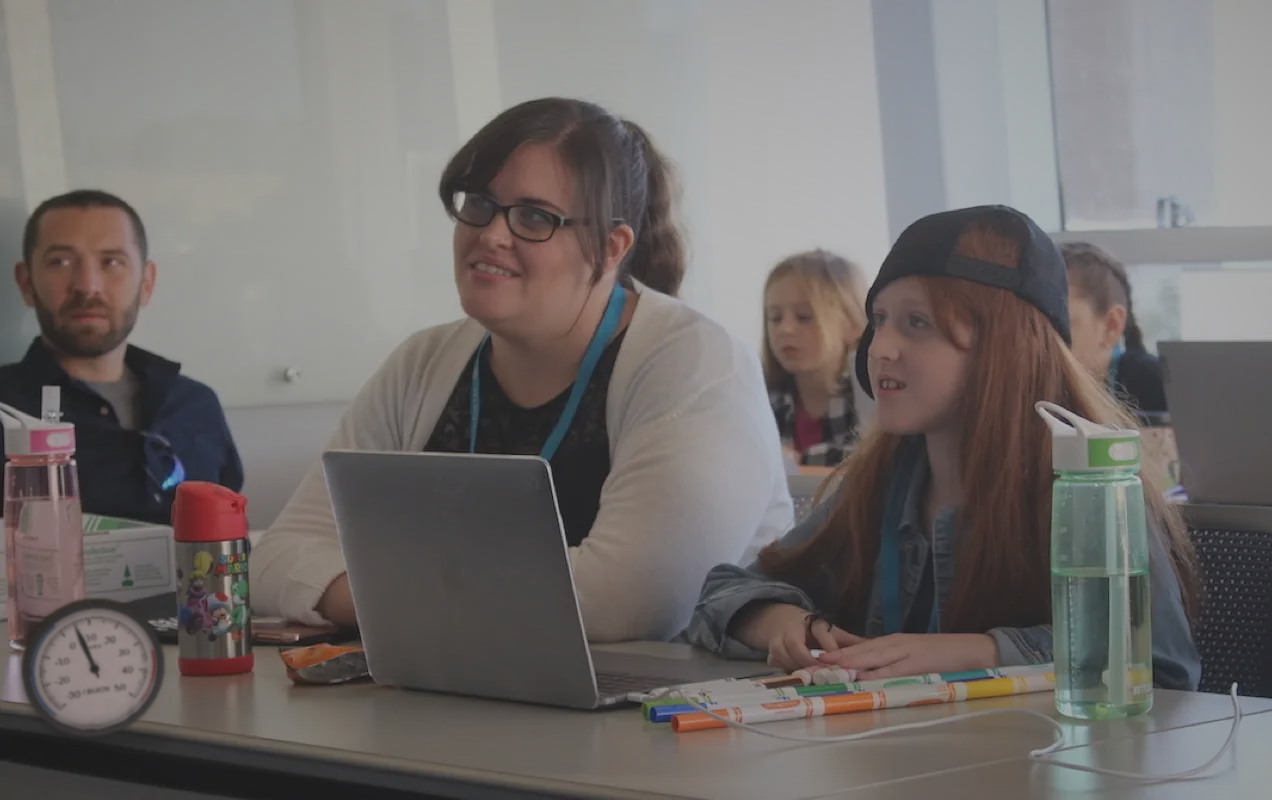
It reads value=5 unit=°C
